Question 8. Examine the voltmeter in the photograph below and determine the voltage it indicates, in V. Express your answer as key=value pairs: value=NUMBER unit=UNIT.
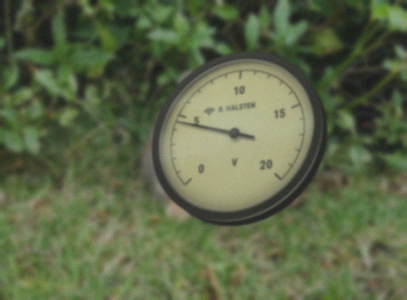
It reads value=4.5 unit=V
